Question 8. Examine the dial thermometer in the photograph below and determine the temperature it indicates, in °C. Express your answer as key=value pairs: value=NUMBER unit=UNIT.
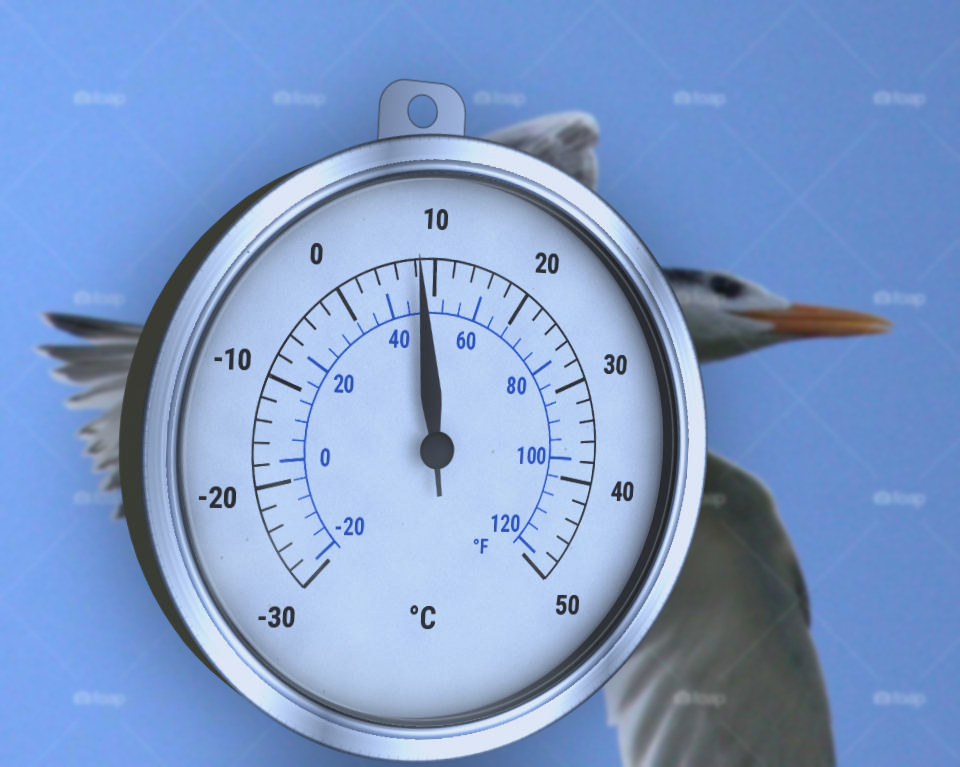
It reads value=8 unit=°C
